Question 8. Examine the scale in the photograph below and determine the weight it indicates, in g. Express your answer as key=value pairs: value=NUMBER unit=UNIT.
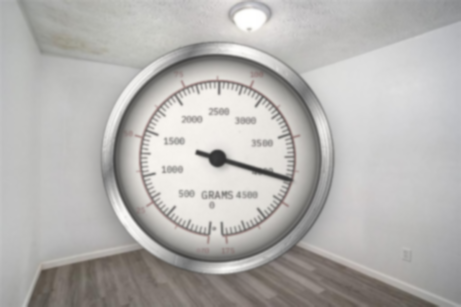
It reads value=4000 unit=g
